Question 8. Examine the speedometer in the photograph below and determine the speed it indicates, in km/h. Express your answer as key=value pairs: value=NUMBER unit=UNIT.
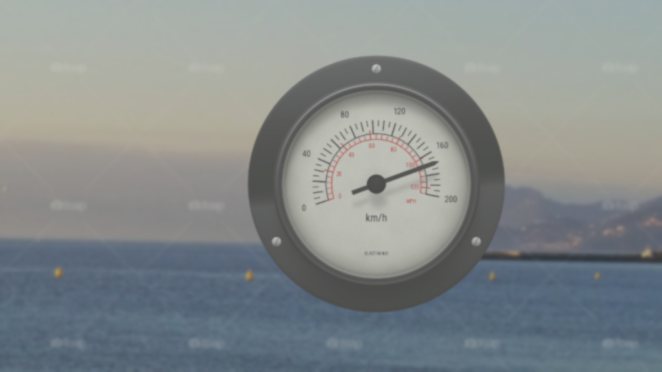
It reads value=170 unit=km/h
